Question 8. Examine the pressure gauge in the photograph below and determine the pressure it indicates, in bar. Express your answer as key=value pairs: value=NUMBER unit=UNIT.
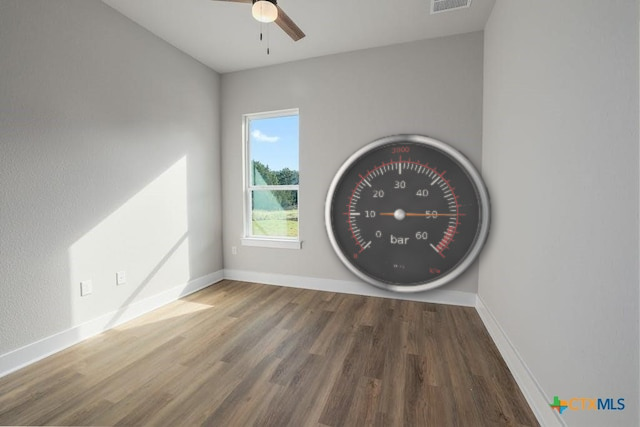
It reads value=50 unit=bar
